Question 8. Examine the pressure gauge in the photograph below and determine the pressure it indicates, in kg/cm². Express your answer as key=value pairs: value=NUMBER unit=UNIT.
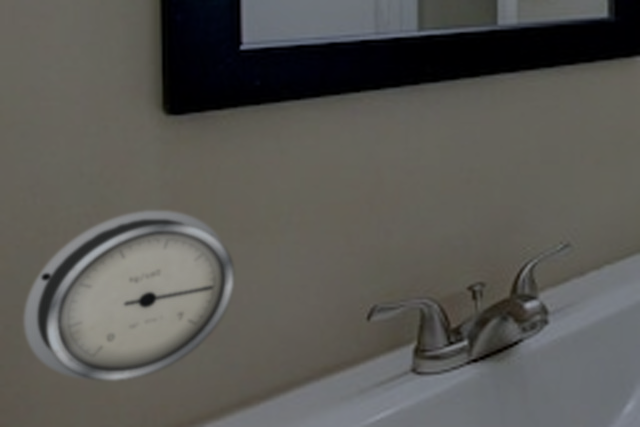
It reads value=6 unit=kg/cm²
